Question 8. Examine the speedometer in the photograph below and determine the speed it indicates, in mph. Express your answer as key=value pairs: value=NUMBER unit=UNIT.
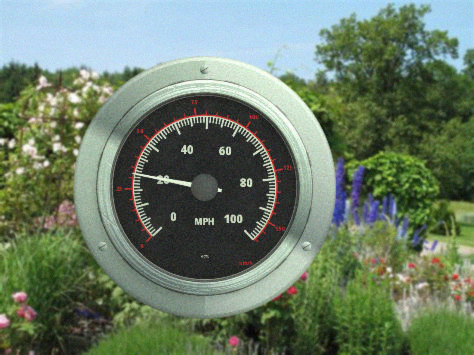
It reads value=20 unit=mph
